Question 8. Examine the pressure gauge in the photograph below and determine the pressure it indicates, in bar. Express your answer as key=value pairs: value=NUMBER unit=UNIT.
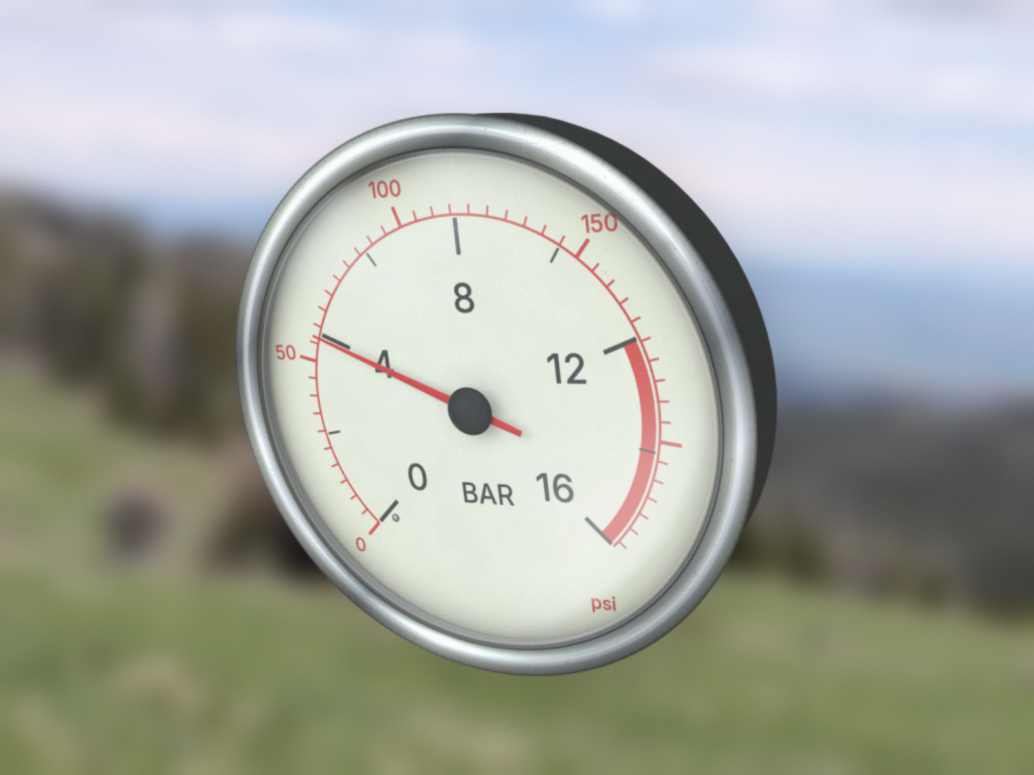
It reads value=4 unit=bar
